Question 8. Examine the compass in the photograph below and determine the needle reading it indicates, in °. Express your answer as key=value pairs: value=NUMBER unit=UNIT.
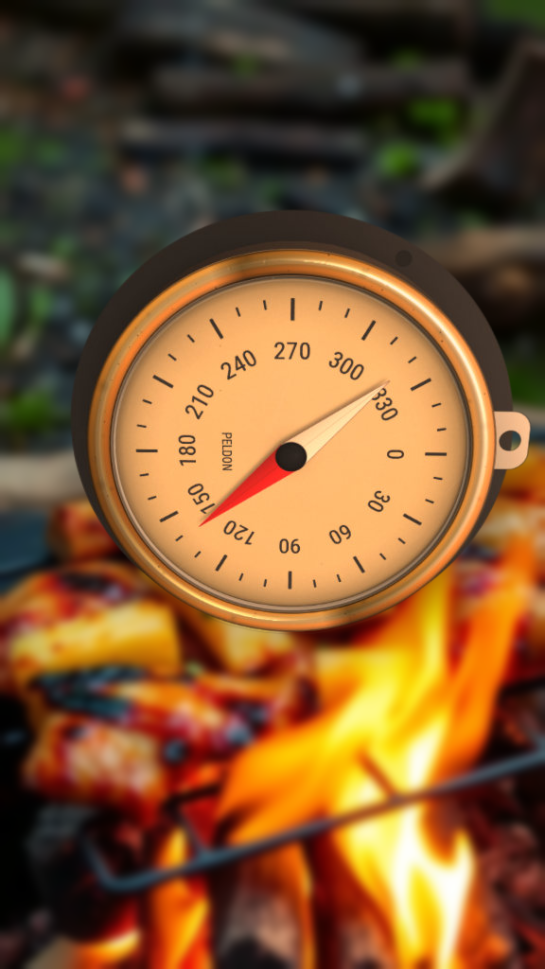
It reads value=140 unit=°
